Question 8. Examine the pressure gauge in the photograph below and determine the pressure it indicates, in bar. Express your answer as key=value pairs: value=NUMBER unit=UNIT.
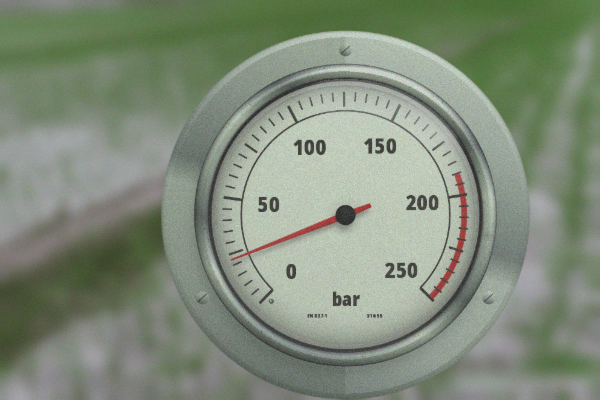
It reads value=22.5 unit=bar
